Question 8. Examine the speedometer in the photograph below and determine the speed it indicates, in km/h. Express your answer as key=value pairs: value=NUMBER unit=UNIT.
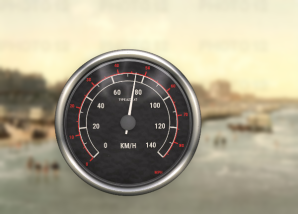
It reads value=75 unit=km/h
